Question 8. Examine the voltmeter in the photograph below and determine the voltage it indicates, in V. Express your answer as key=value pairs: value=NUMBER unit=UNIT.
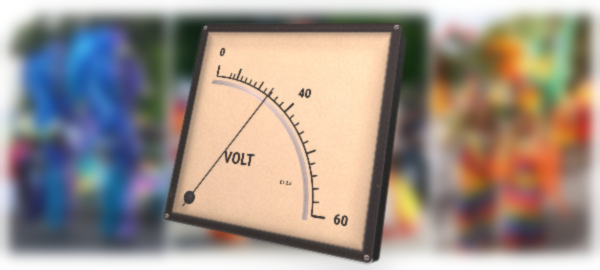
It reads value=34 unit=V
